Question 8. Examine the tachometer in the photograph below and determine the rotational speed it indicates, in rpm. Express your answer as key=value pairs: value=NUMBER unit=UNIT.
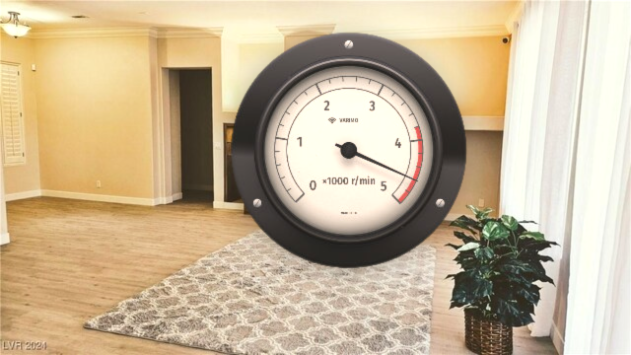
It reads value=4600 unit=rpm
